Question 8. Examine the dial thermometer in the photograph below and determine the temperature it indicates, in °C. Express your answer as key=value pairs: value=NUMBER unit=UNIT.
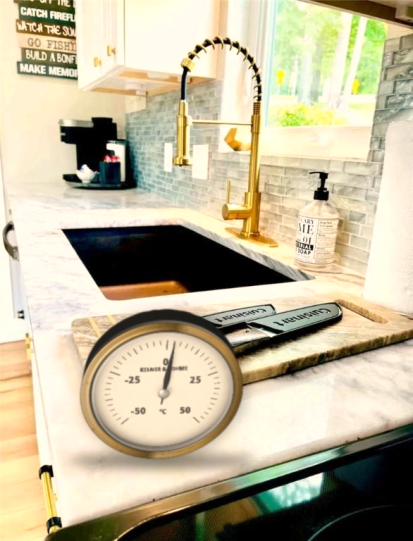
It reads value=2.5 unit=°C
